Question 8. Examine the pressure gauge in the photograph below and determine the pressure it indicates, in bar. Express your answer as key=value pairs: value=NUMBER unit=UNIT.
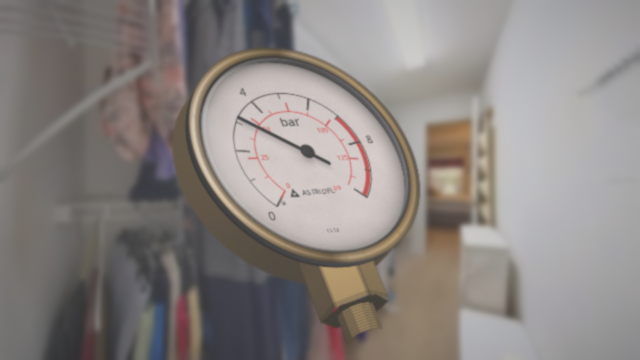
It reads value=3 unit=bar
